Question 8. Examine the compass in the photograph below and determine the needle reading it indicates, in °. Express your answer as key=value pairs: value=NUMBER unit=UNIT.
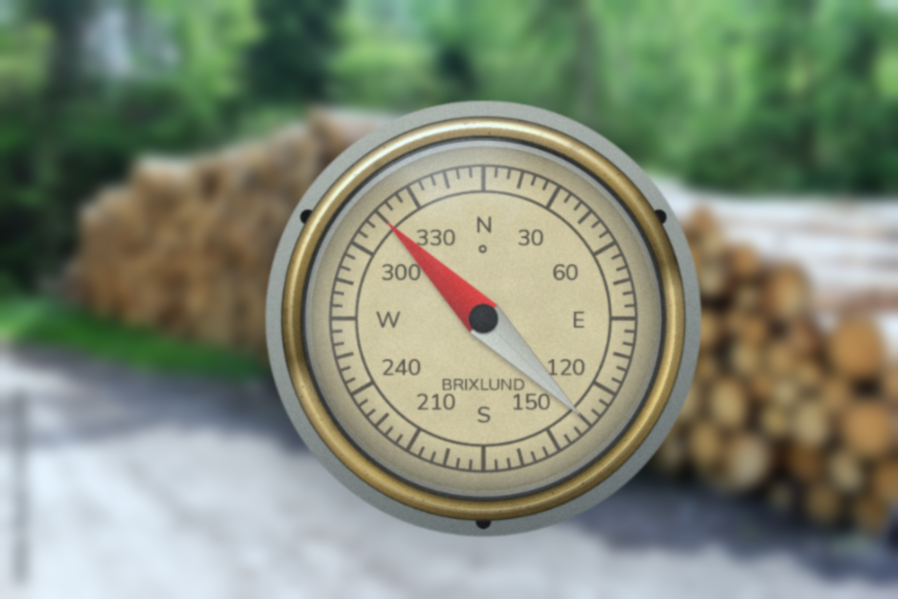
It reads value=315 unit=°
